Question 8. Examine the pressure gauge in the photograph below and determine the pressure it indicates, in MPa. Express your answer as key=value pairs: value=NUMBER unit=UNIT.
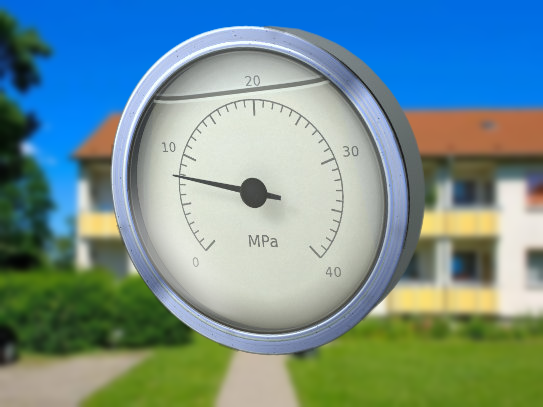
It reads value=8 unit=MPa
